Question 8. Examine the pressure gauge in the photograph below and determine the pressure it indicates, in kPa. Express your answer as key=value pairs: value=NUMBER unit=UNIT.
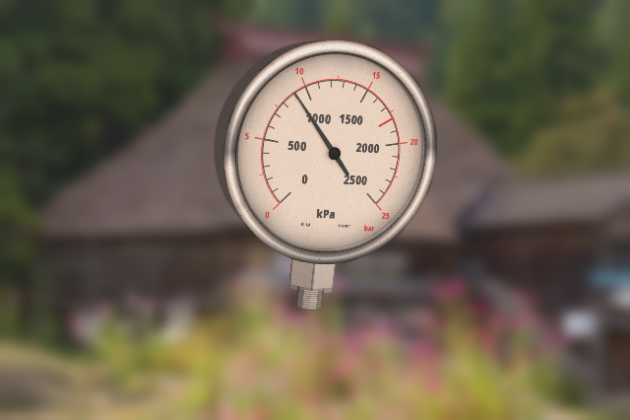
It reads value=900 unit=kPa
